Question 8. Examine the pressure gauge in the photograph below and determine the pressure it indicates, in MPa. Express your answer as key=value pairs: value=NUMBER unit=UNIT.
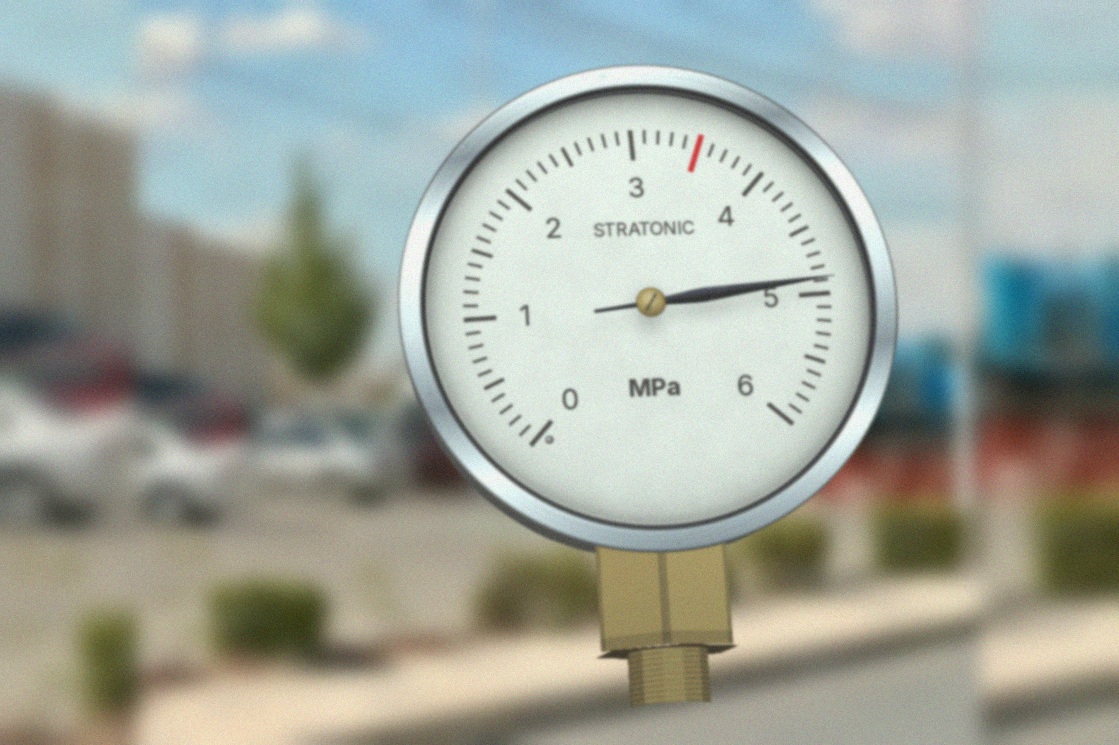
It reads value=4.9 unit=MPa
